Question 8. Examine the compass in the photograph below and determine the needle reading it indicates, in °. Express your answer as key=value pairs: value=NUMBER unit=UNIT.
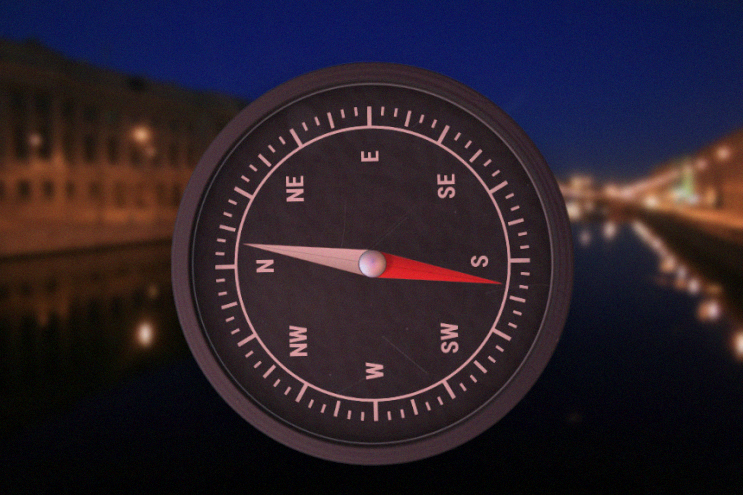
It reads value=190 unit=°
